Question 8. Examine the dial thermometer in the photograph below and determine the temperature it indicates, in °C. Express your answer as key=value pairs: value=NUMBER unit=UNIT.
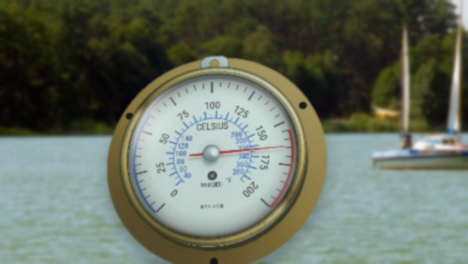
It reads value=165 unit=°C
